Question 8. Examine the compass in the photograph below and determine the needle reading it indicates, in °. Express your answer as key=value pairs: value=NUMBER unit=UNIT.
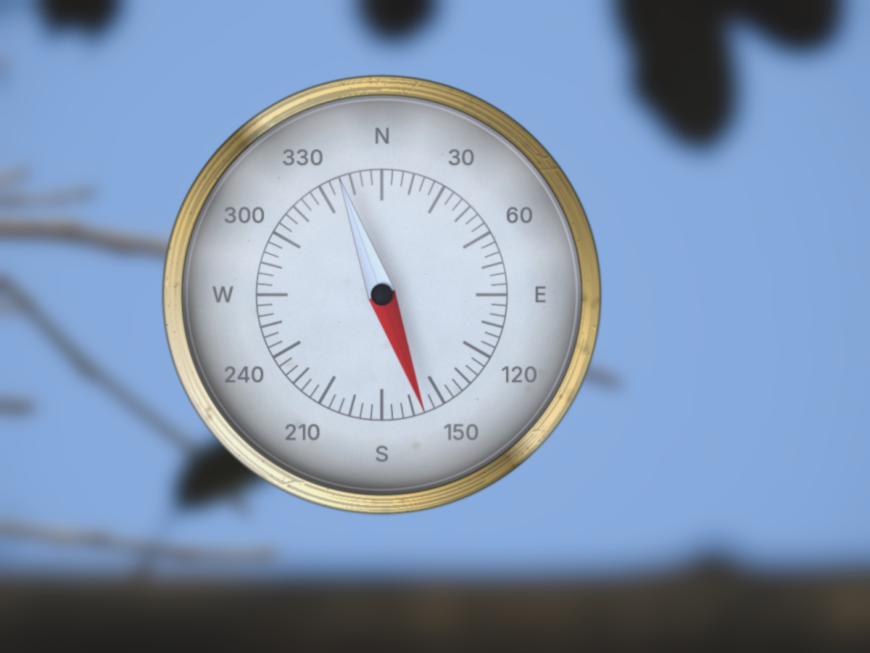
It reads value=160 unit=°
